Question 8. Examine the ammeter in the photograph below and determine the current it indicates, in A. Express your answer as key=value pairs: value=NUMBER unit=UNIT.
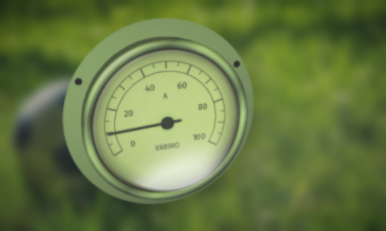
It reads value=10 unit=A
